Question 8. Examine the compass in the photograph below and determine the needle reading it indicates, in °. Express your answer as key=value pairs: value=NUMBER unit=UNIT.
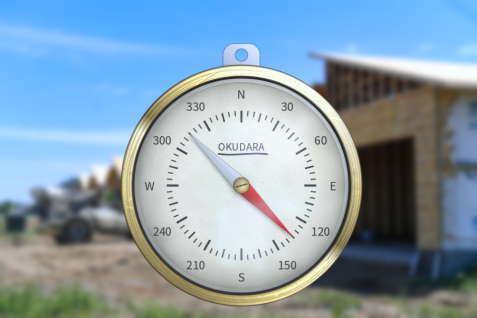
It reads value=135 unit=°
